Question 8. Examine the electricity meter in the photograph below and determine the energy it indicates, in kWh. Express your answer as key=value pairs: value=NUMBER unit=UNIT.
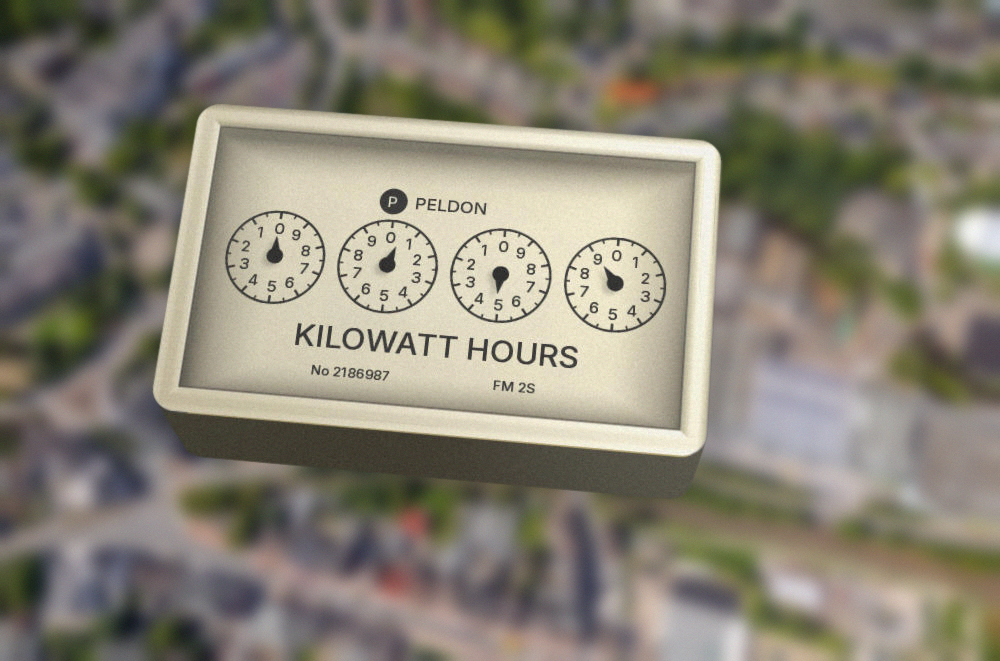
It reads value=49 unit=kWh
